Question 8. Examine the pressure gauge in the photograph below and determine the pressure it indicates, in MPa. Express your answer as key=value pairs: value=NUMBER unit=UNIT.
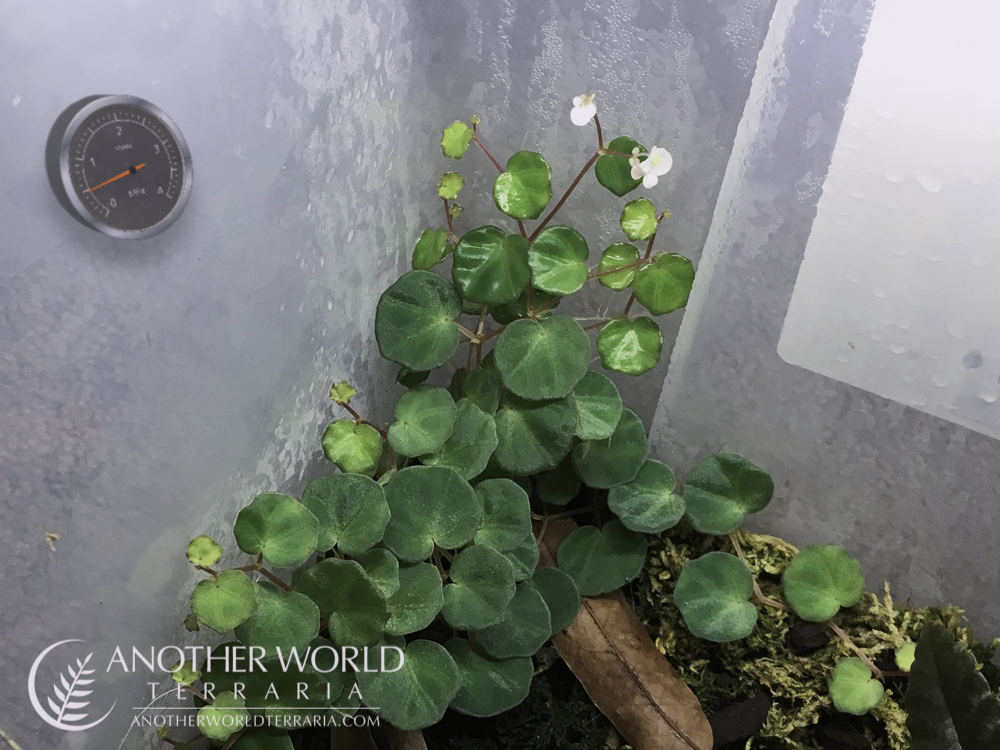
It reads value=0.5 unit=MPa
